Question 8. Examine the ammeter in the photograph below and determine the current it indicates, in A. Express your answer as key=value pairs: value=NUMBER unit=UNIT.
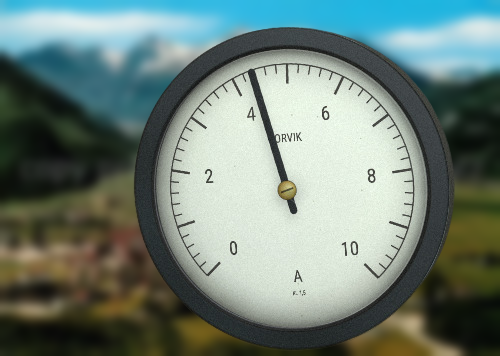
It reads value=4.4 unit=A
